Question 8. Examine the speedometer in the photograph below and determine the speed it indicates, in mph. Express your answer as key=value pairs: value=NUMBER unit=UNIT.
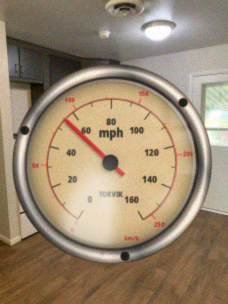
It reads value=55 unit=mph
